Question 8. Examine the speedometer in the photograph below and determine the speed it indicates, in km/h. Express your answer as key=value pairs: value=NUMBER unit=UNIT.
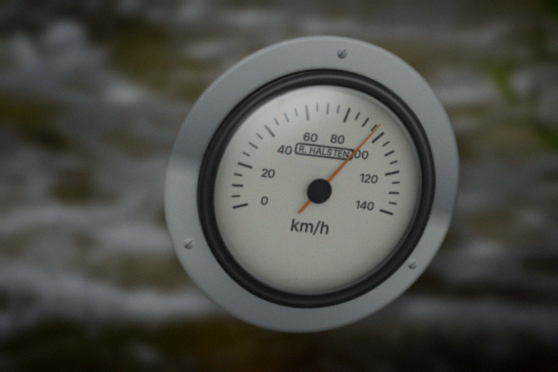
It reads value=95 unit=km/h
